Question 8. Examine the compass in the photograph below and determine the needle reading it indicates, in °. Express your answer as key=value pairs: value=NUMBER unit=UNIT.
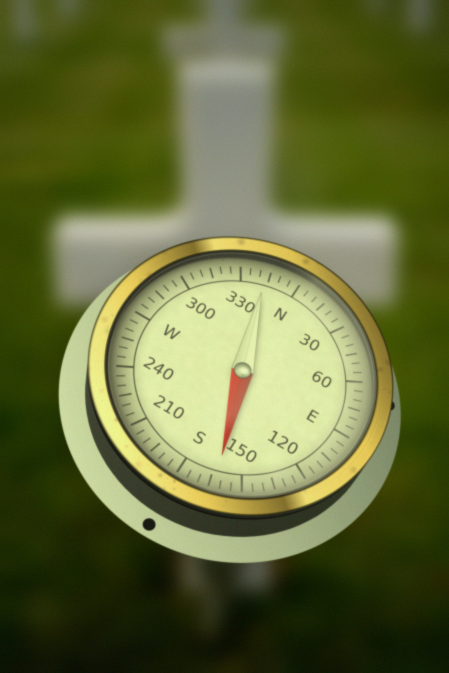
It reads value=162.5 unit=°
